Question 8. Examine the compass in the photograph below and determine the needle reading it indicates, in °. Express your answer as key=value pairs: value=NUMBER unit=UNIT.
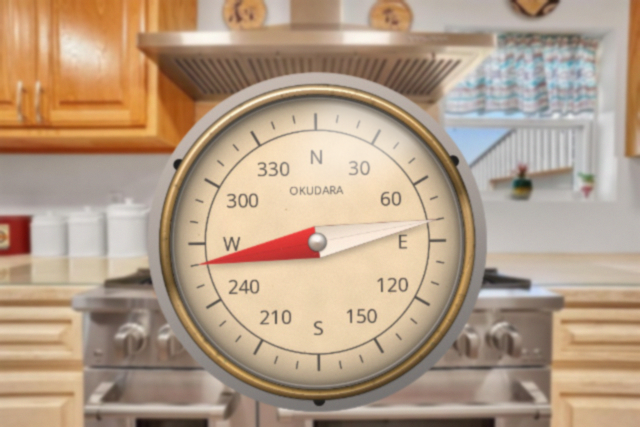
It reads value=260 unit=°
